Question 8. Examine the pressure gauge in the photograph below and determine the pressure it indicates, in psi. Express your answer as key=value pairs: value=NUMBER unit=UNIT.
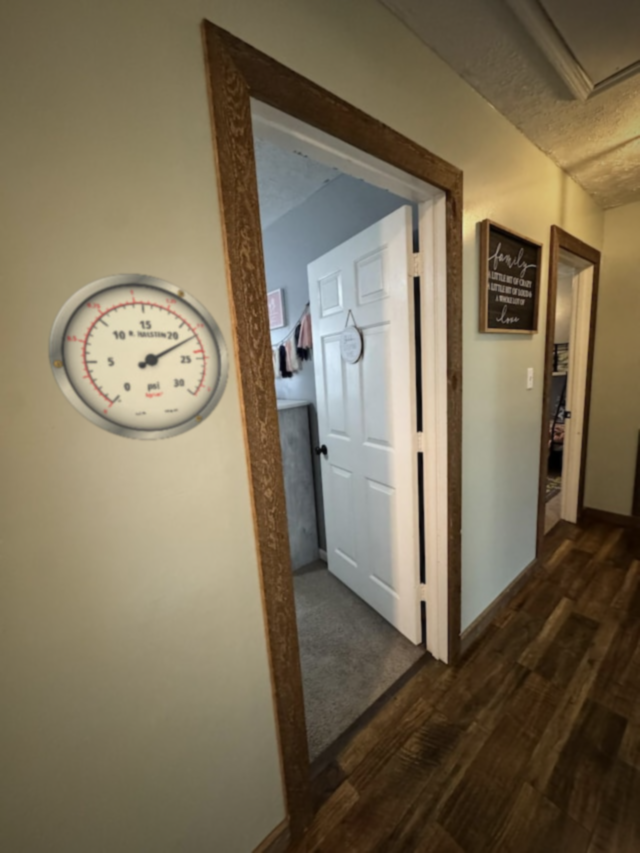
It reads value=22 unit=psi
